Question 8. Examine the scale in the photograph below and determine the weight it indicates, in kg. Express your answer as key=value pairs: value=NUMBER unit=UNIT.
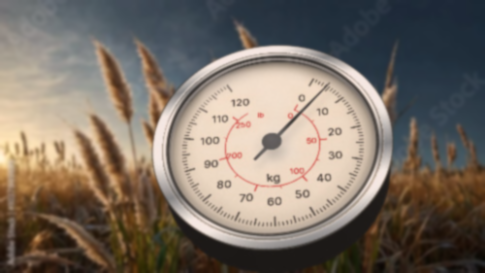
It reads value=5 unit=kg
